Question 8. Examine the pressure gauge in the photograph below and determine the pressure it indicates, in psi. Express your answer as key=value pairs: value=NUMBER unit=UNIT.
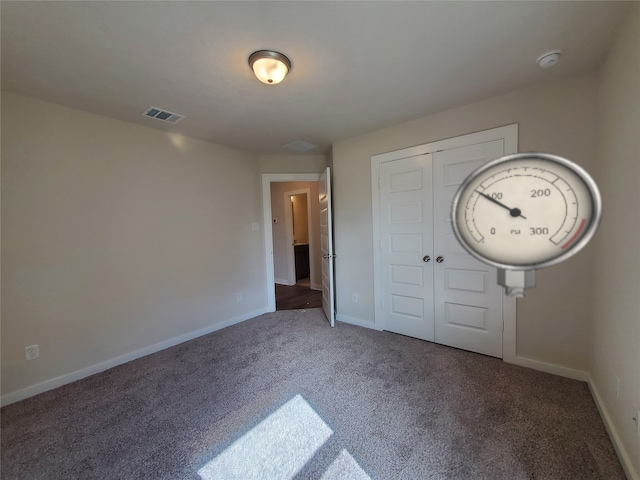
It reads value=90 unit=psi
